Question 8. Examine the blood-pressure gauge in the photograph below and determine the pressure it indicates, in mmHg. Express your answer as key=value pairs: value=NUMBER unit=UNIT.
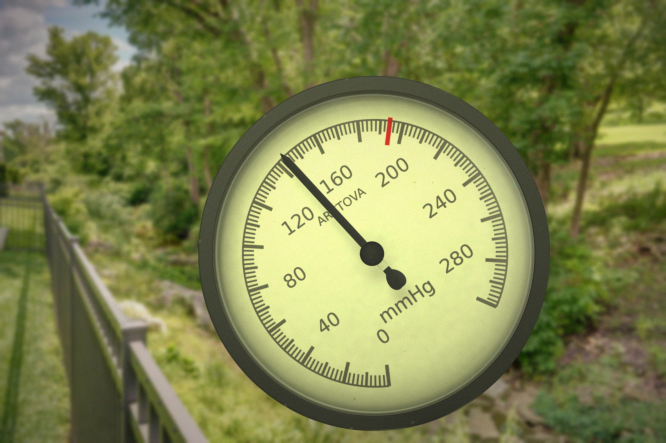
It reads value=144 unit=mmHg
